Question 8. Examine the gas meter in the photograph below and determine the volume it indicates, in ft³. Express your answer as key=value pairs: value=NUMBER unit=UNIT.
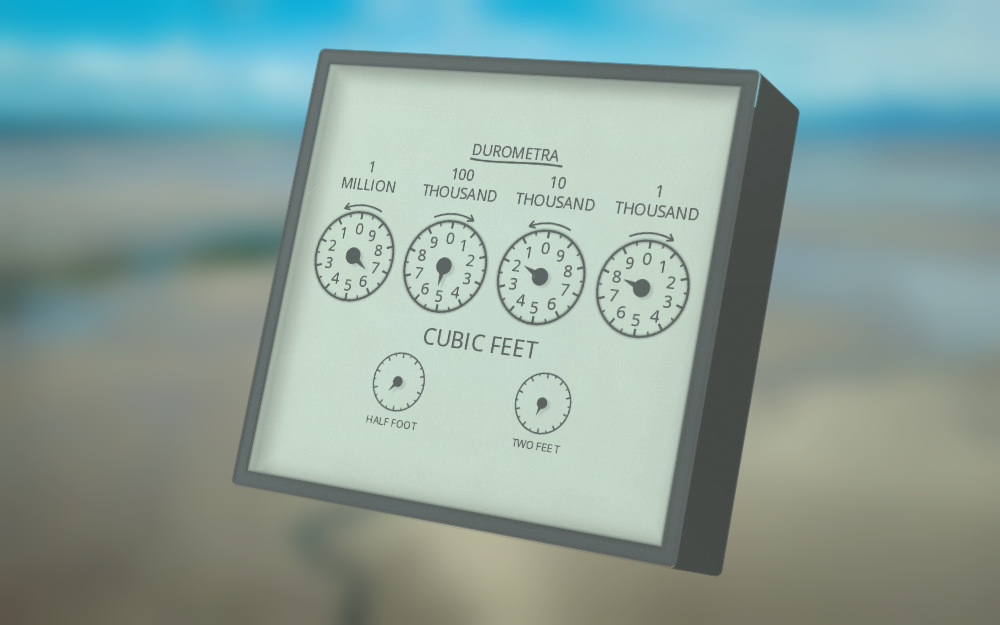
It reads value=651800 unit=ft³
